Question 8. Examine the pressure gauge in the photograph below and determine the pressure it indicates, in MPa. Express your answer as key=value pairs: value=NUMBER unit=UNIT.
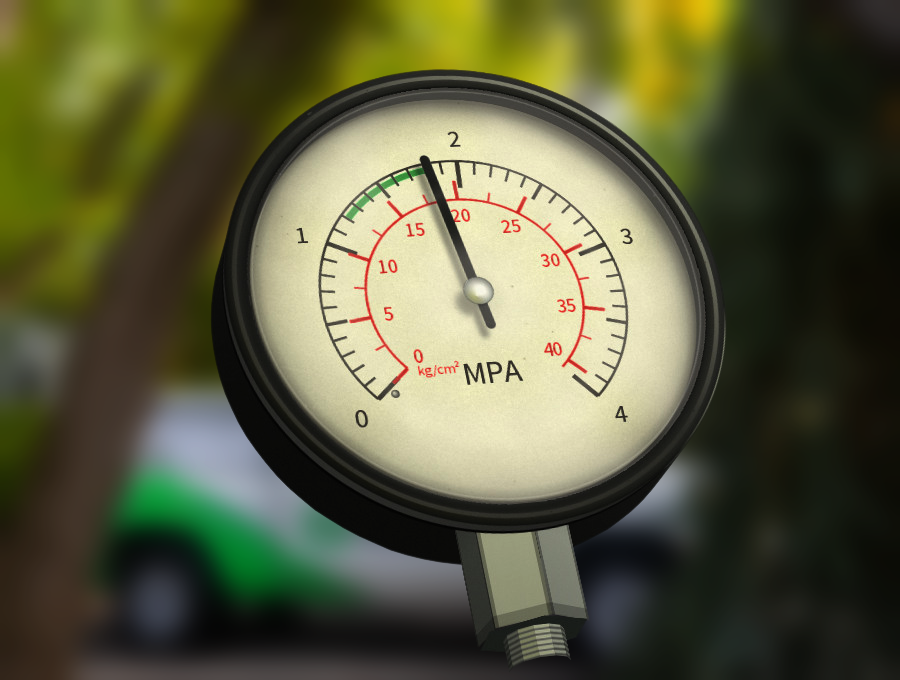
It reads value=1.8 unit=MPa
